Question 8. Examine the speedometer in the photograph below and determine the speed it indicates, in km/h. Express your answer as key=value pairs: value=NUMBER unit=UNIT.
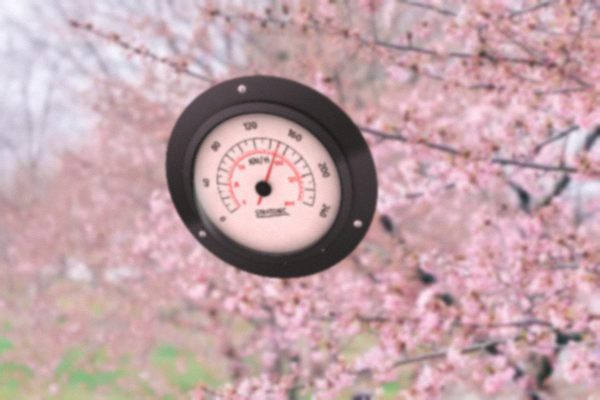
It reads value=150 unit=km/h
